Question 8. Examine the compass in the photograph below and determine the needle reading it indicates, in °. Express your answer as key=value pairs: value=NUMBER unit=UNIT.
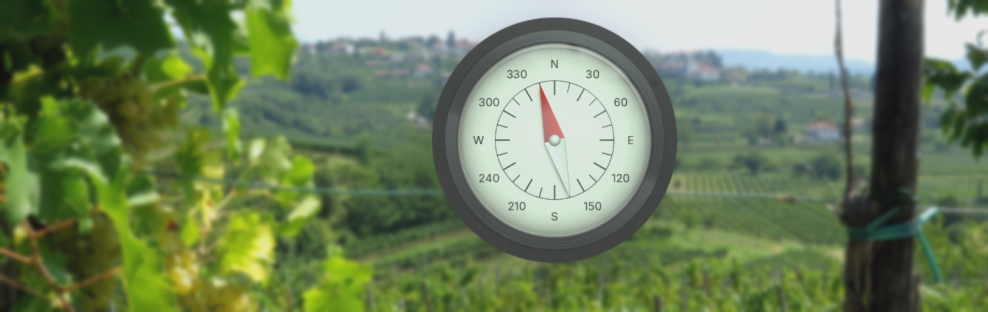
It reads value=345 unit=°
